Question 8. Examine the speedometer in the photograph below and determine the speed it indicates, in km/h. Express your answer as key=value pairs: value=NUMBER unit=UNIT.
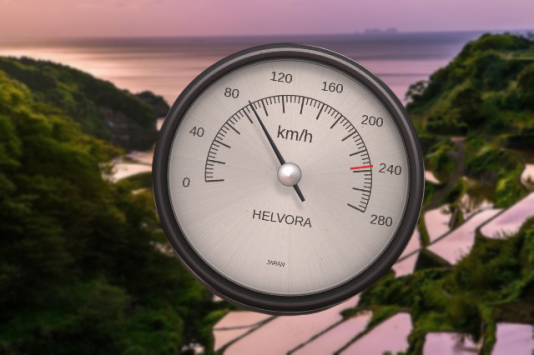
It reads value=88 unit=km/h
